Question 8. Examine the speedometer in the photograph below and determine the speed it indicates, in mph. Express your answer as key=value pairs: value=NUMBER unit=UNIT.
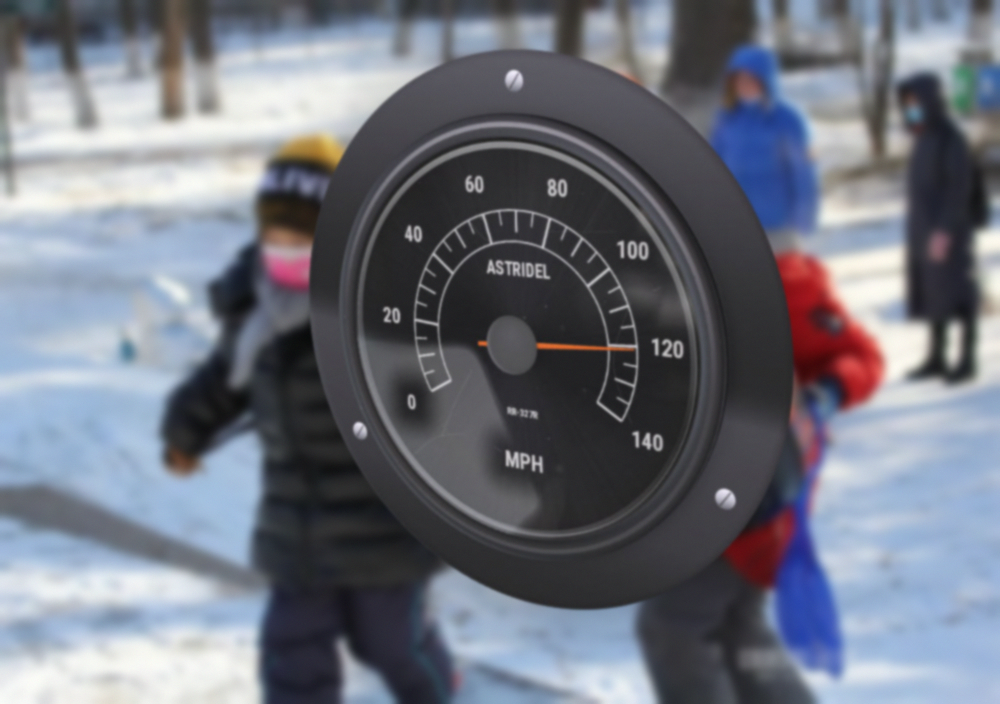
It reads value=120 unit=mph
